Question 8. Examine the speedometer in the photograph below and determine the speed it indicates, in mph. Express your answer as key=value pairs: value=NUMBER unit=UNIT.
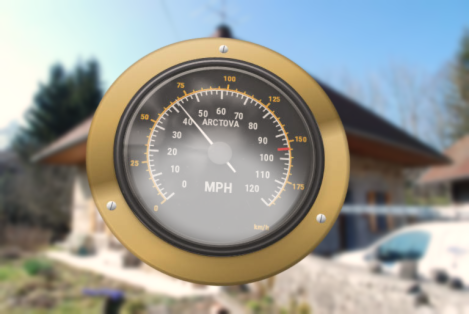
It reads value=42 unit=mph
